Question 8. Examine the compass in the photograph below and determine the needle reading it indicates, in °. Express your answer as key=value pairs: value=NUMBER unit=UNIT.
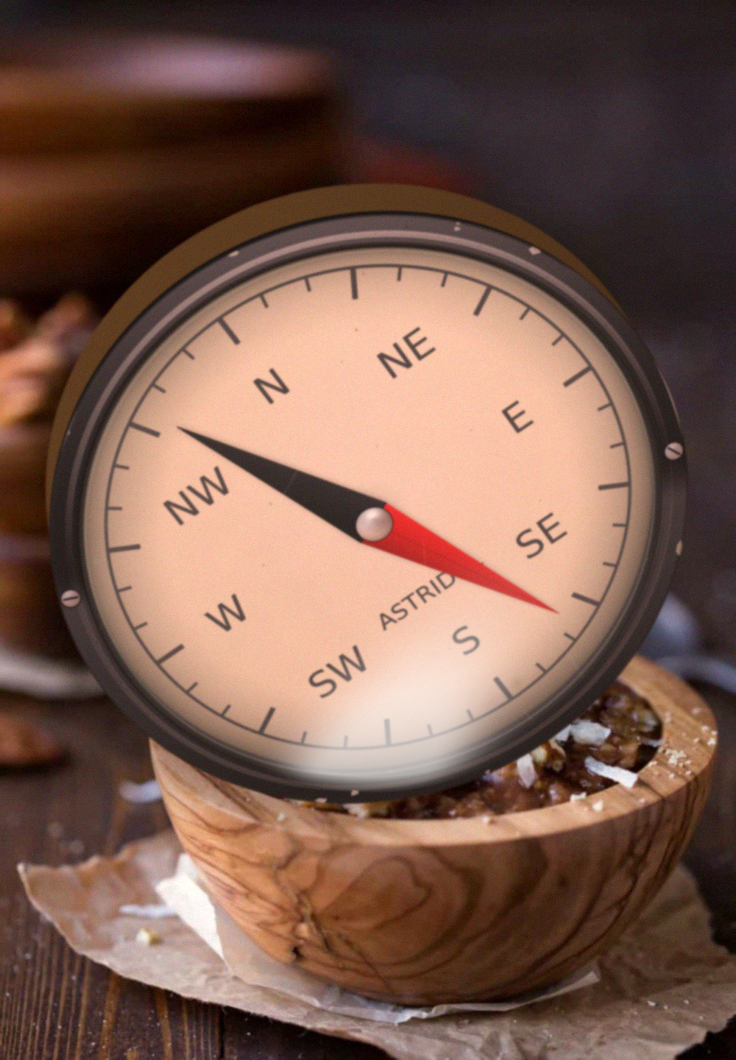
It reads value=155 unit=°
